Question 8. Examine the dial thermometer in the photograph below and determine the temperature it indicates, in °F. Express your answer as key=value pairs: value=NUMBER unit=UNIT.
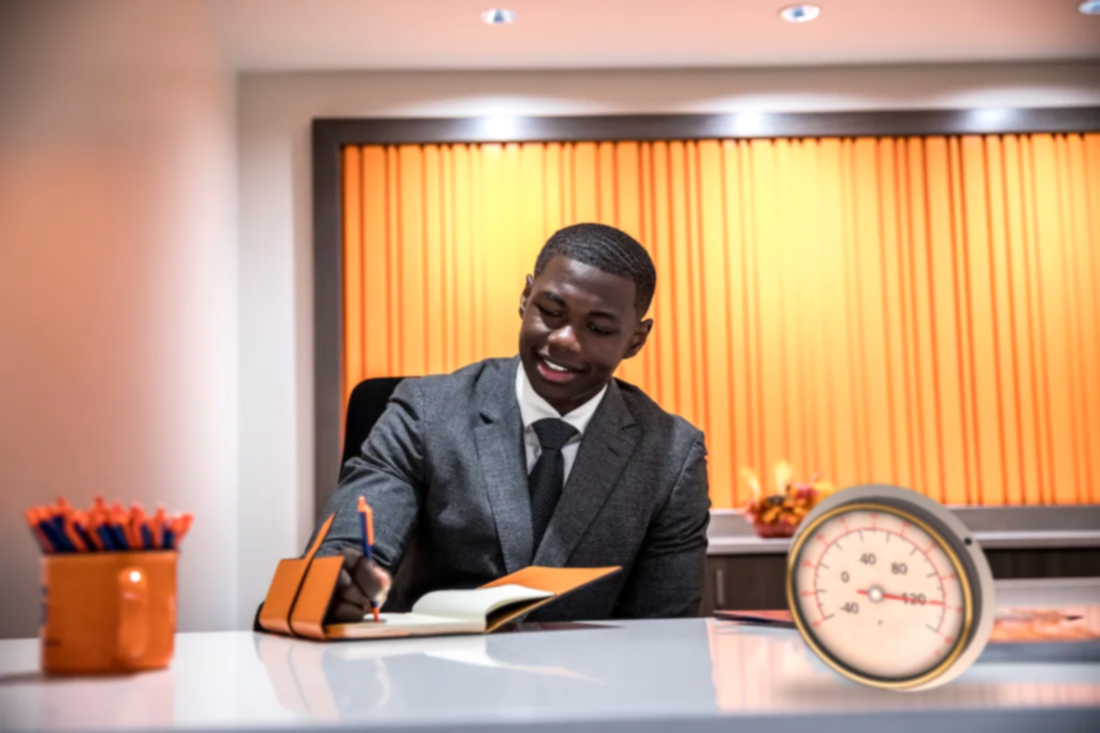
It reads value=120 unit=°F
